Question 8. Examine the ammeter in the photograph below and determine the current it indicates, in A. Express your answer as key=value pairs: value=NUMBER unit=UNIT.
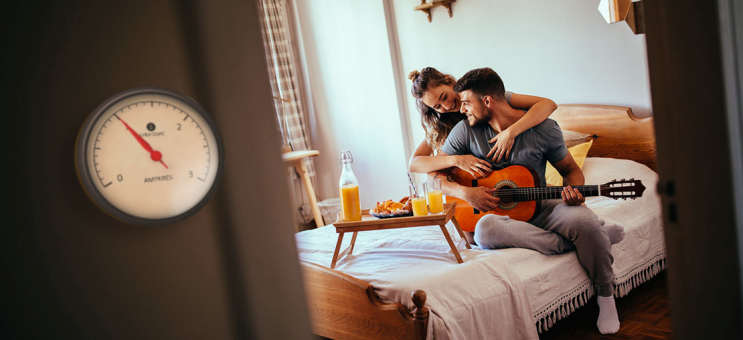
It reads value=1 unit=A
